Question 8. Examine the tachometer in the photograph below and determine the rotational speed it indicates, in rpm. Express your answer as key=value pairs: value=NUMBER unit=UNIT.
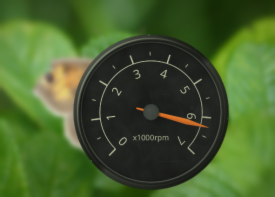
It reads value=6250 unit=rpm
